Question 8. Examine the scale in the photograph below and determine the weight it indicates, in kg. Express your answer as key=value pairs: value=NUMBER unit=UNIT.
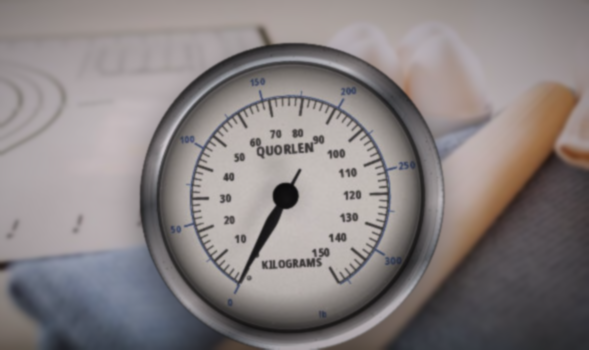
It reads value=0 unit=kg
